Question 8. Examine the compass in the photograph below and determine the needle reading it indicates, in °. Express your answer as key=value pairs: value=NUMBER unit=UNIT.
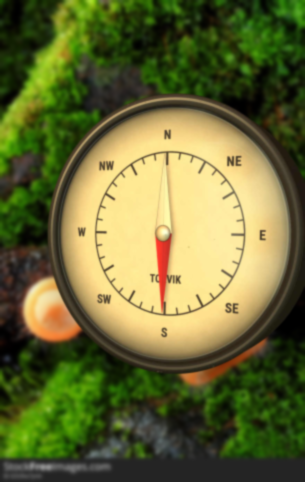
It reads value=180 unit=°
